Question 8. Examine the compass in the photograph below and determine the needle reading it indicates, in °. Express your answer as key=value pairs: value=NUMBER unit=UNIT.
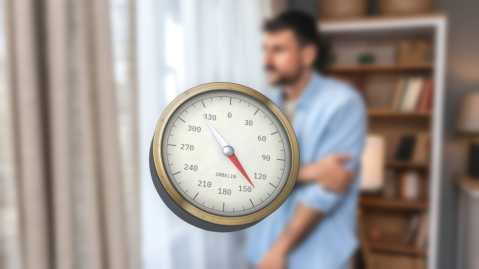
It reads value=140 unit=°
